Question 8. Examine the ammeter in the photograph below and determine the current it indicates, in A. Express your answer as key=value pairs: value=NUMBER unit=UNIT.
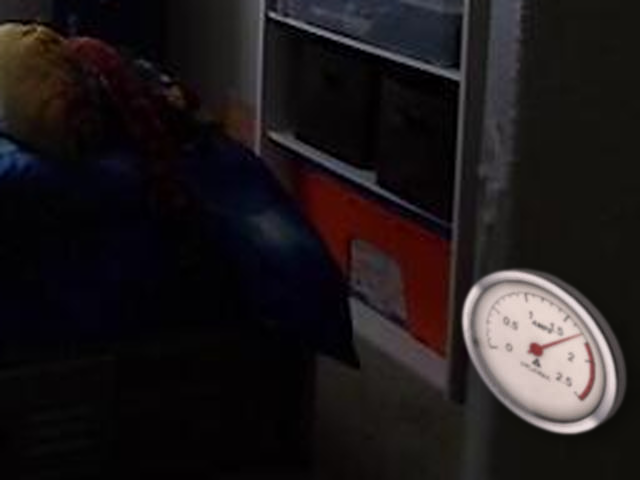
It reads value=1.7 unit=A
